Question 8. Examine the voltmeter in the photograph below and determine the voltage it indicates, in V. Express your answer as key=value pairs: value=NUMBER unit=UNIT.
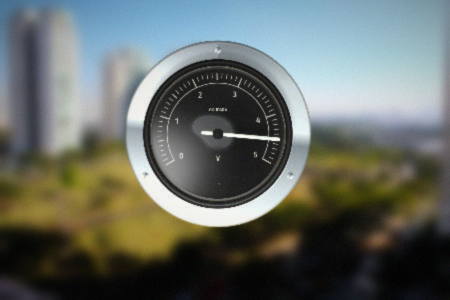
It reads value=4.5 unit=V
